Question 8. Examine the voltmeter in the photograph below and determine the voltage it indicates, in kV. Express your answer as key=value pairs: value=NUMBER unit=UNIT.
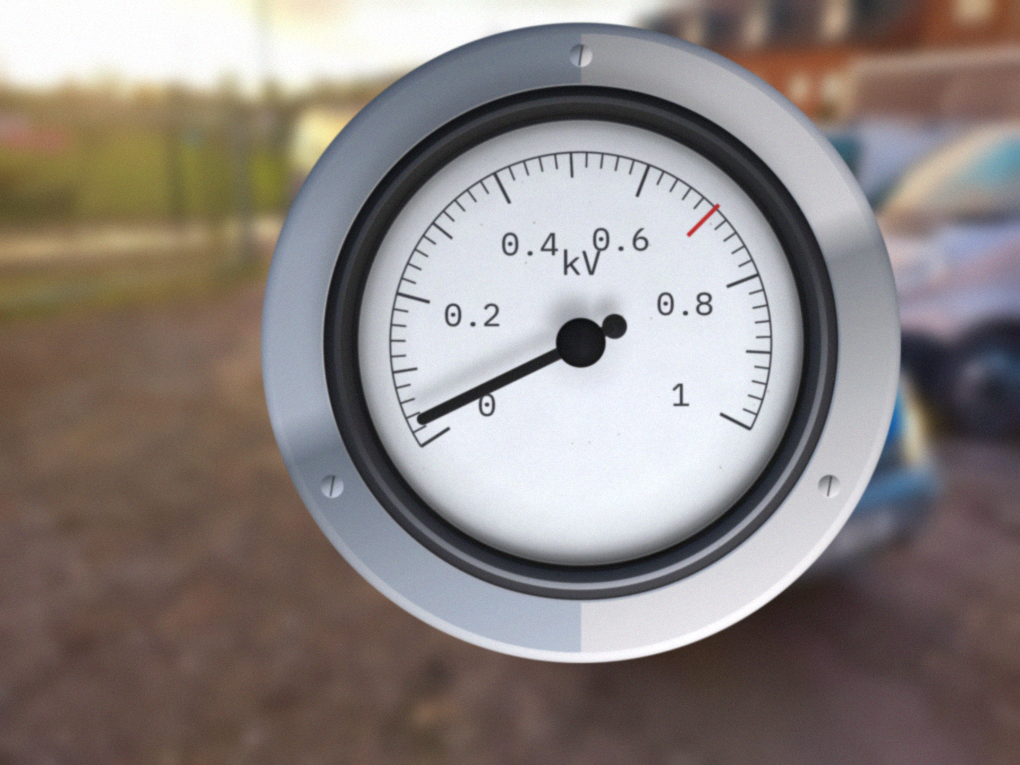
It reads value=0.03 unit=kV
